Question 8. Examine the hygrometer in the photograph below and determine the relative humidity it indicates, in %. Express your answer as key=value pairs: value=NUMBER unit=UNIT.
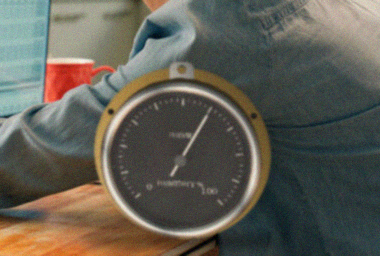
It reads value=60 unit=%
